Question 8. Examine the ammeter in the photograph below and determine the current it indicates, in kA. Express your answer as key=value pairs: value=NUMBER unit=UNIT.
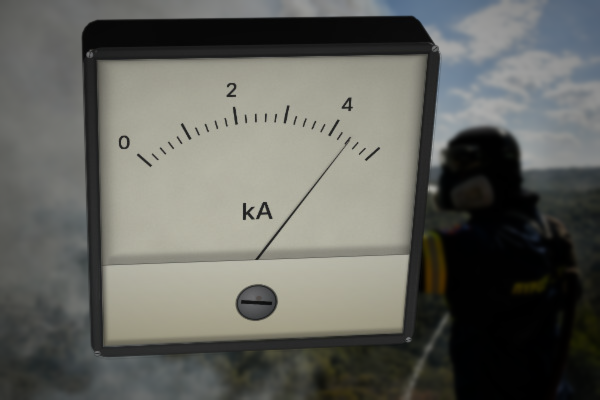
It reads value=4.4 unit=kA
